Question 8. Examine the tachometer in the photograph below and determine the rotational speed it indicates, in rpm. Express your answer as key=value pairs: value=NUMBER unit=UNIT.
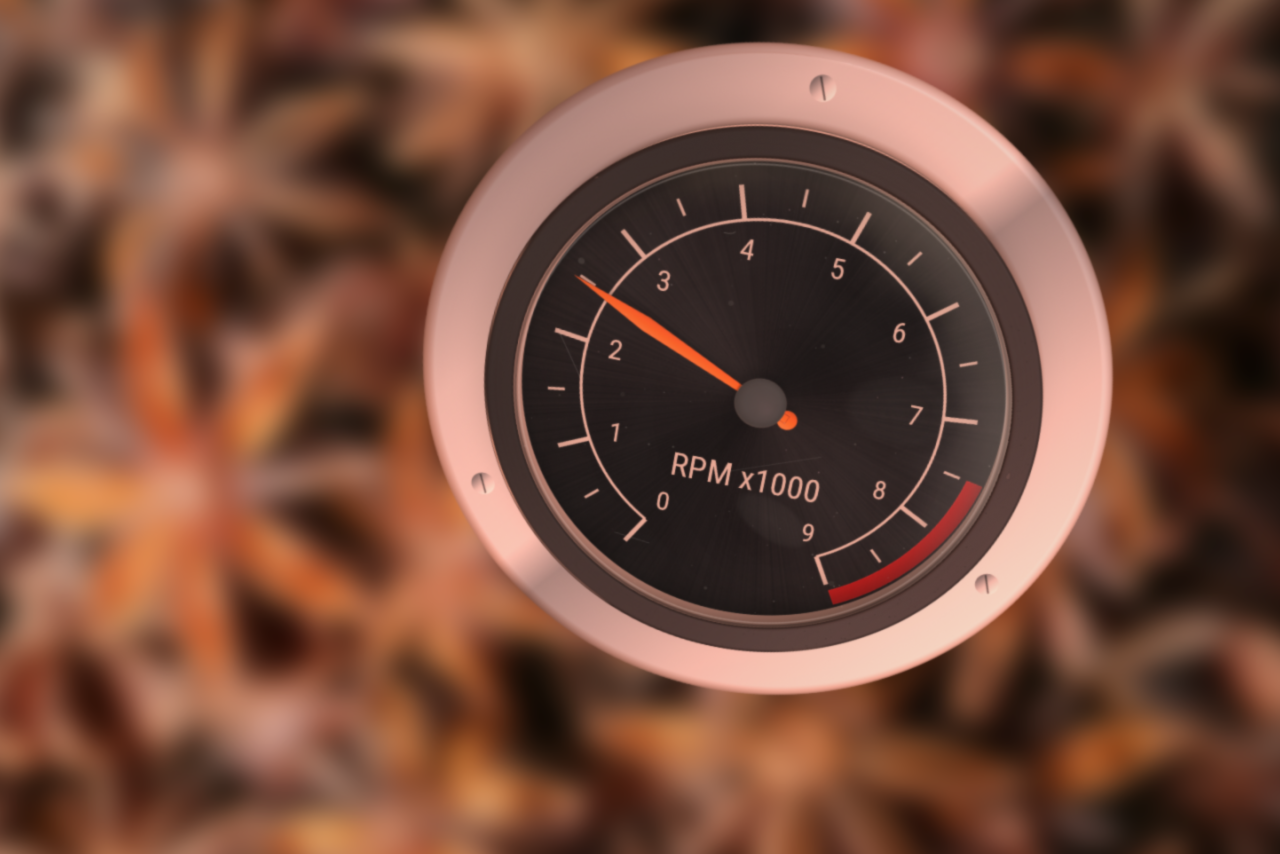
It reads value=2500 unit=rpm
